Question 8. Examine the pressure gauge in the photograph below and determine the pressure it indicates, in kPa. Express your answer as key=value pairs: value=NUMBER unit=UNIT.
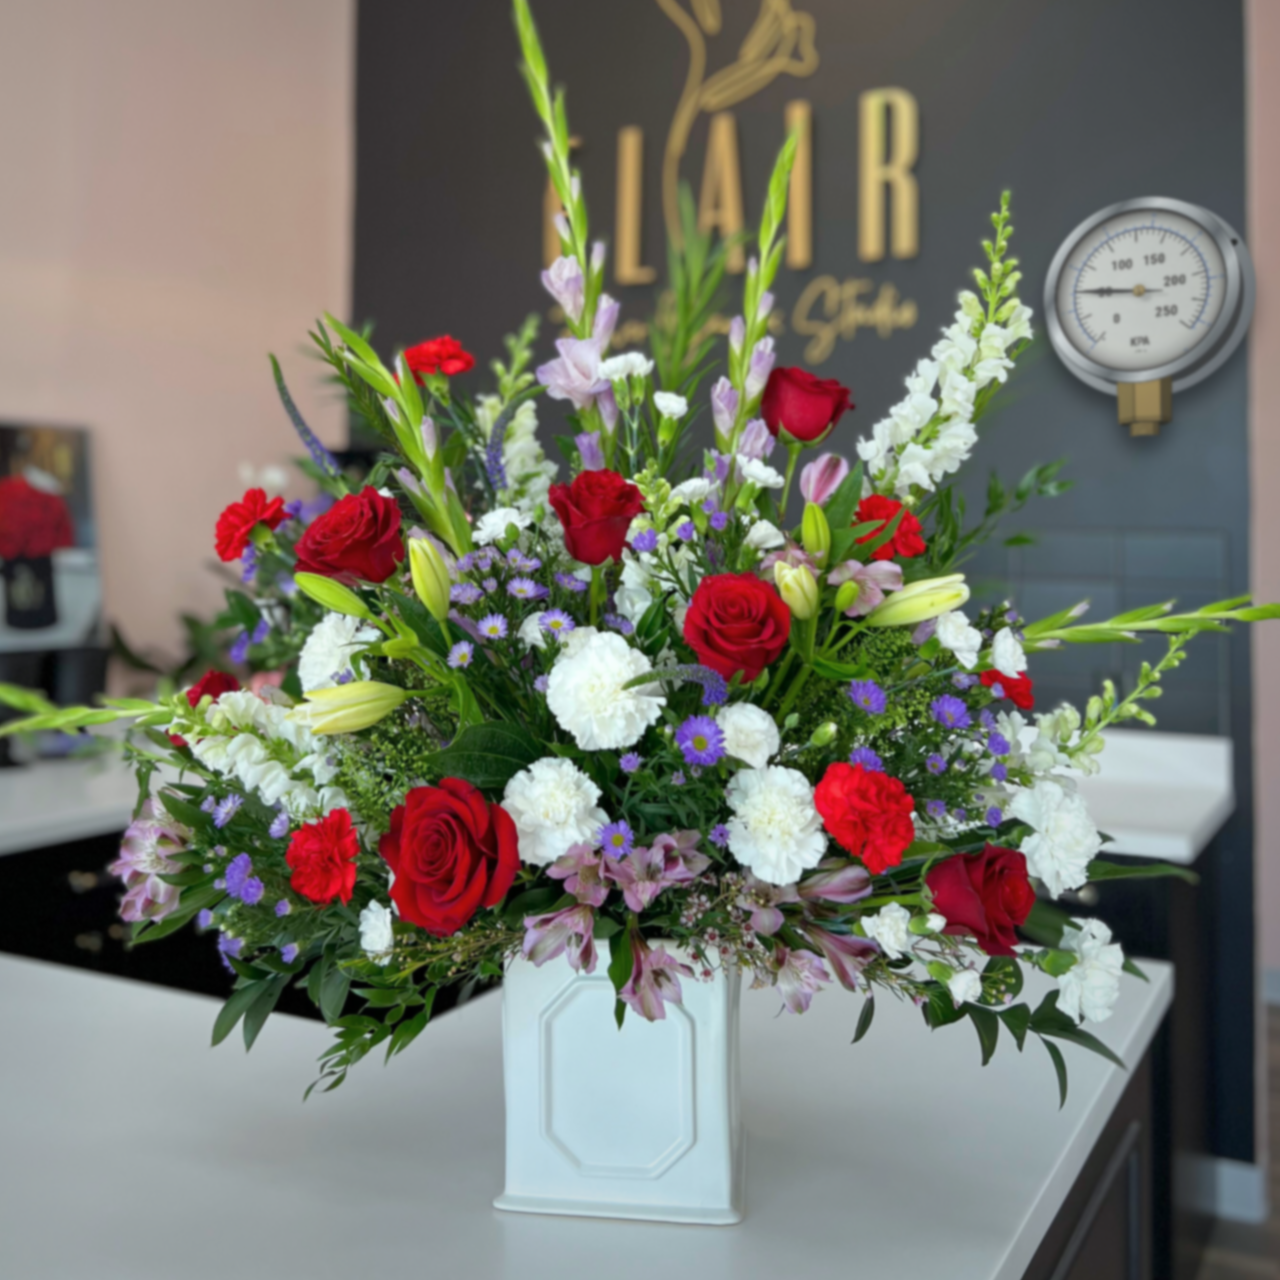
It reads value=50 unit=kPa
